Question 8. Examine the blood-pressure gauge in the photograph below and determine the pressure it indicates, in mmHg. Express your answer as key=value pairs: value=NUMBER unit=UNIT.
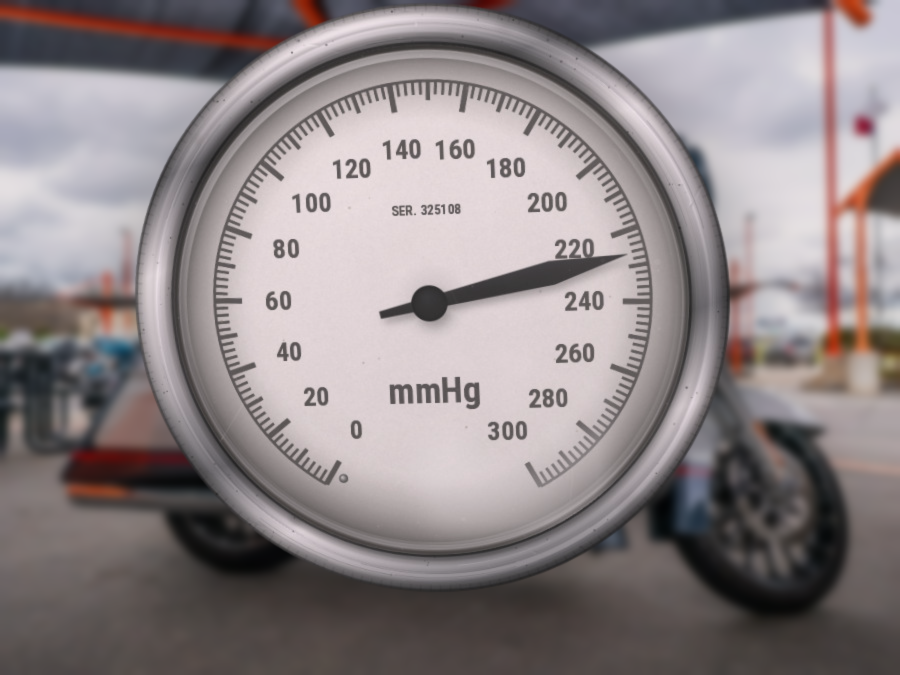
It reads value=226 unit=mmHg
